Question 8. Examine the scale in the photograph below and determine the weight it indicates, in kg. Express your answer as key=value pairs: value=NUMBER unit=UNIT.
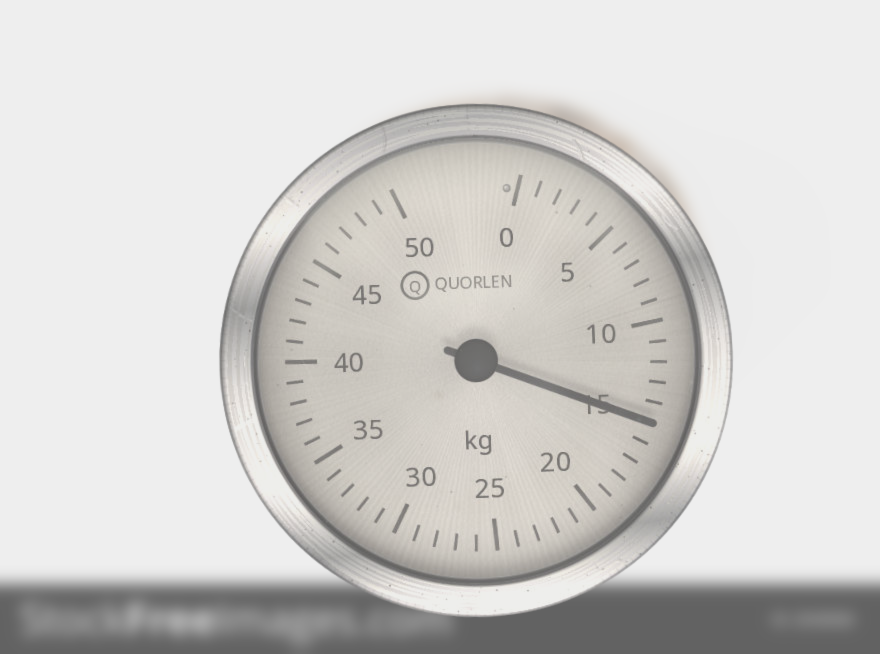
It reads value=15 unit=kg
